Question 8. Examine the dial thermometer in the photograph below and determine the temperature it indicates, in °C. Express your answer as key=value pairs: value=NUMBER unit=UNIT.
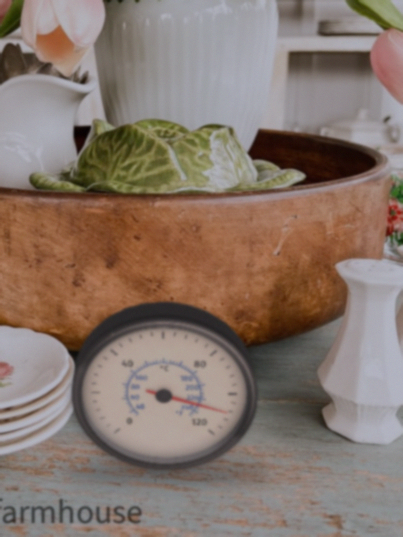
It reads value=108 unit=°C
